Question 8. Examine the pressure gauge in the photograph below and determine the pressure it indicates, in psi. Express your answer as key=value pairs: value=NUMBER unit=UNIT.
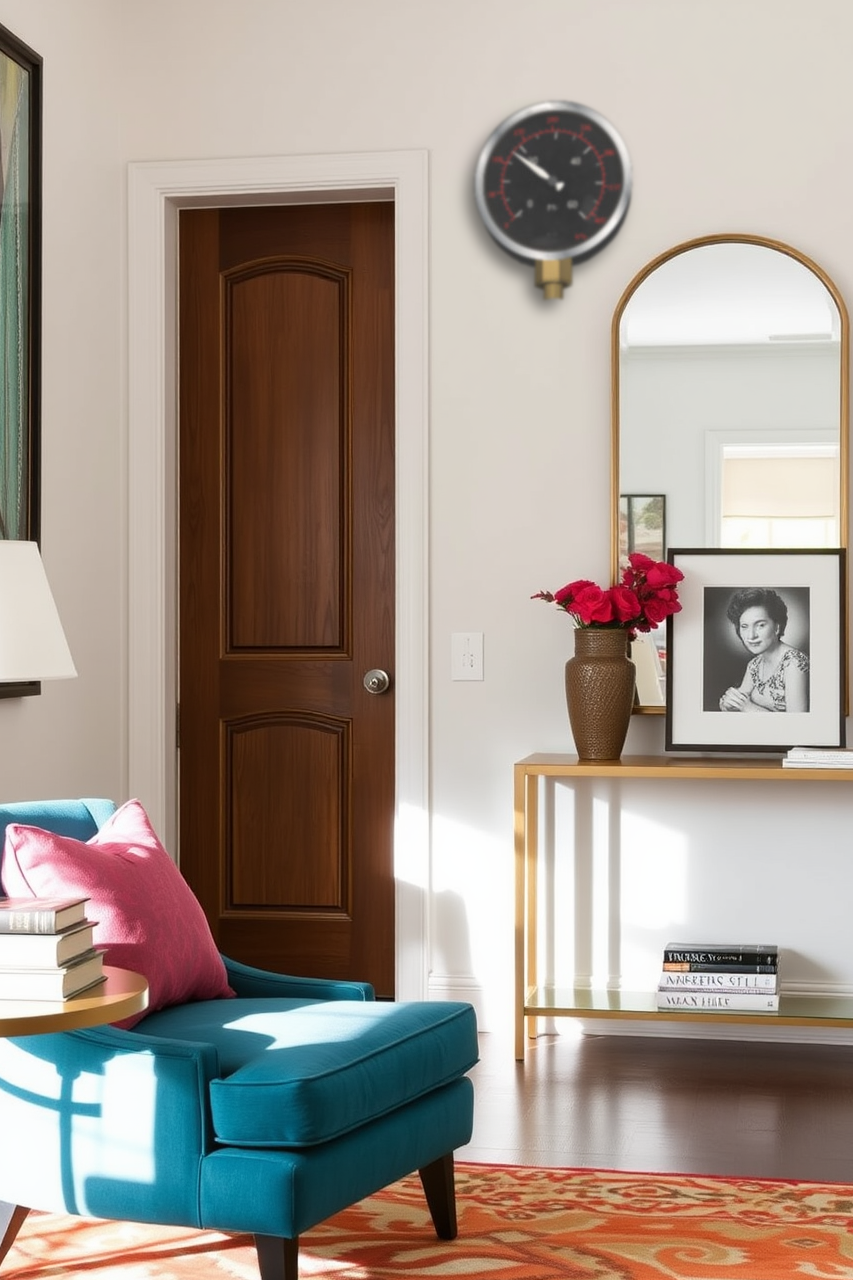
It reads value=17.5 unit=psi
